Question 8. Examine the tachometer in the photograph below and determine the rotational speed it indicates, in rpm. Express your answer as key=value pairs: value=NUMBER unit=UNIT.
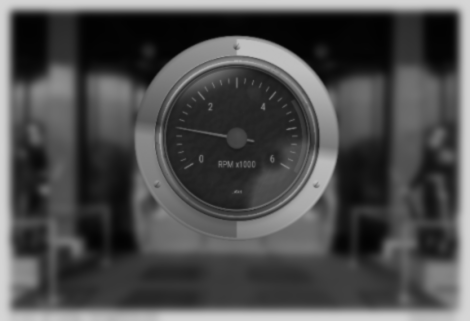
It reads value=1000 unit=rpm
